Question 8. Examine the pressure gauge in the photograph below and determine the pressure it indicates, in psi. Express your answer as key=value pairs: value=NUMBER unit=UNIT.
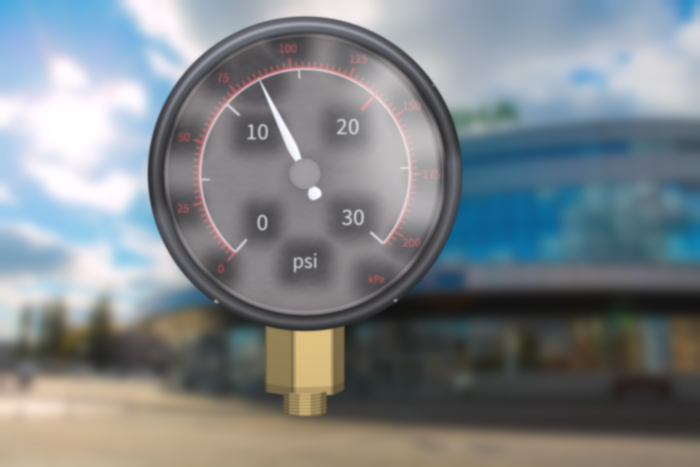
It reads value=12.5 unit=psi
